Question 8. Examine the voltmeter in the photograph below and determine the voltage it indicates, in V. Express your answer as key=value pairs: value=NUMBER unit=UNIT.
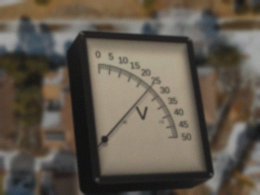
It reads value=25 unit=V
